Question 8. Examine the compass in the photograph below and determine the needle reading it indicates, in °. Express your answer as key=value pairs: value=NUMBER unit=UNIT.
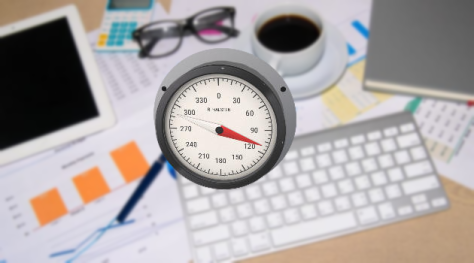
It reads value=110 unit=°
